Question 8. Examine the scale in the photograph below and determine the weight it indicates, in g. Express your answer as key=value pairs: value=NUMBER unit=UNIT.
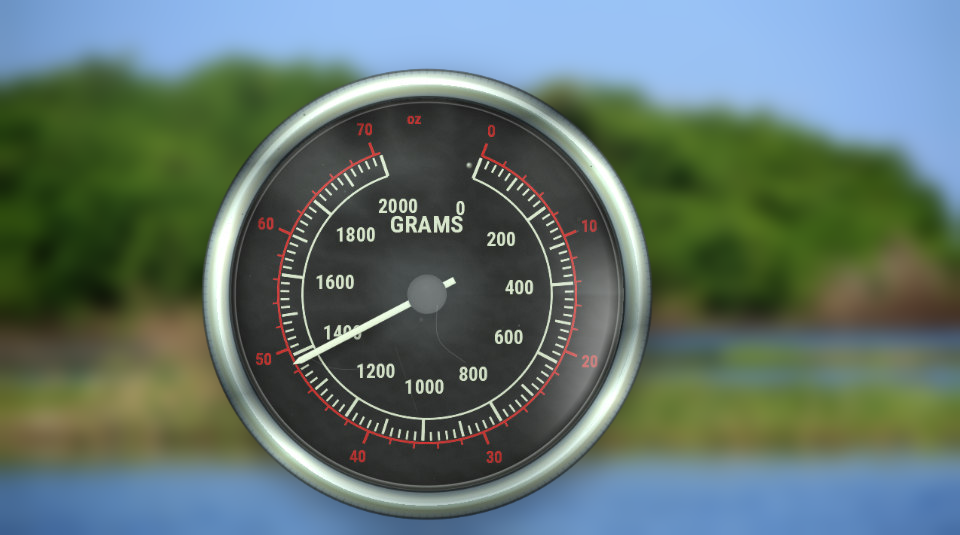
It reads value=1380 unit=g
